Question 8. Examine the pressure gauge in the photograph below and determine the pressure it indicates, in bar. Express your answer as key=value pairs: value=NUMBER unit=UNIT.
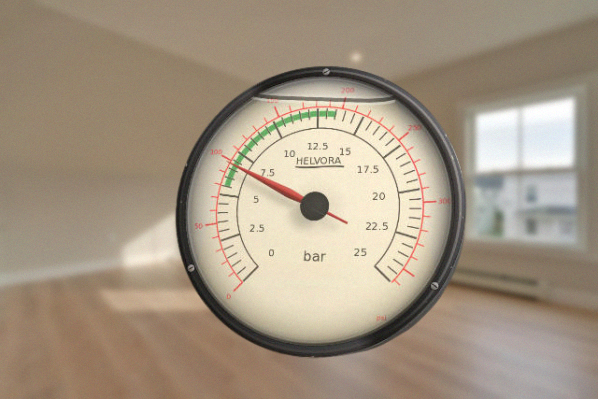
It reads value=6.75 unit=bar
